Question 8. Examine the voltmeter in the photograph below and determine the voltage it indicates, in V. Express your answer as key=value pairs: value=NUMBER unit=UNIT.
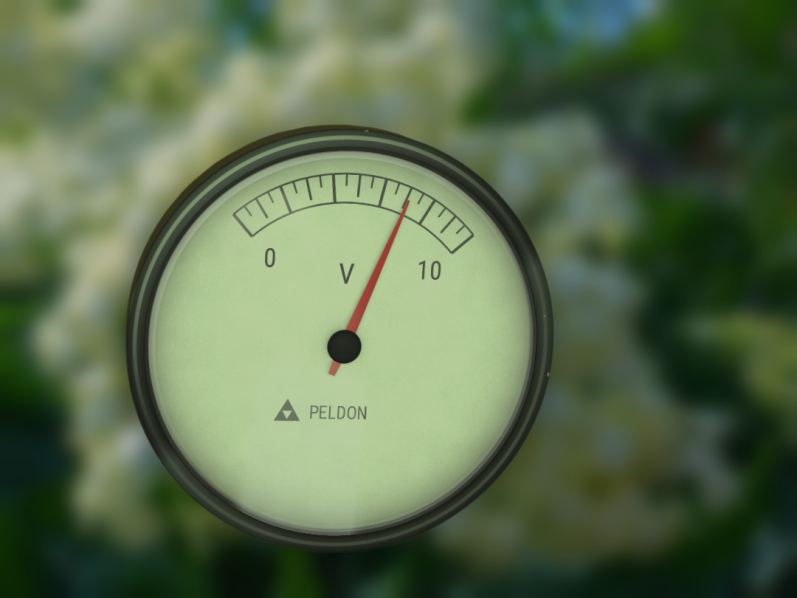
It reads value=7 unit=V
